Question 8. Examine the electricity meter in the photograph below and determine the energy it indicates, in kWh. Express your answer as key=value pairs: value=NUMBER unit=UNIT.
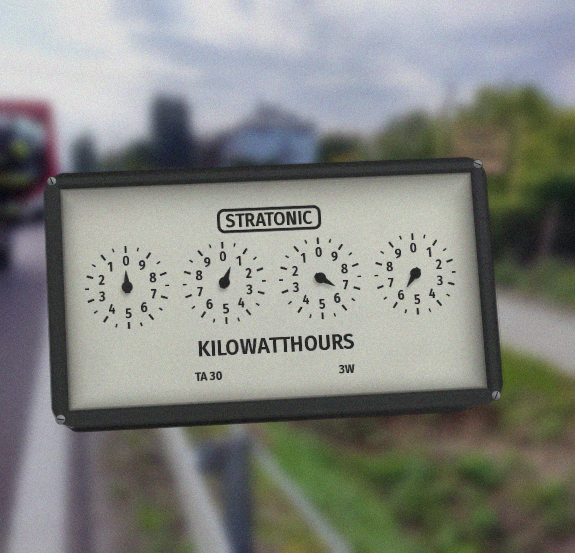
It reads value=66 unit=kWh
